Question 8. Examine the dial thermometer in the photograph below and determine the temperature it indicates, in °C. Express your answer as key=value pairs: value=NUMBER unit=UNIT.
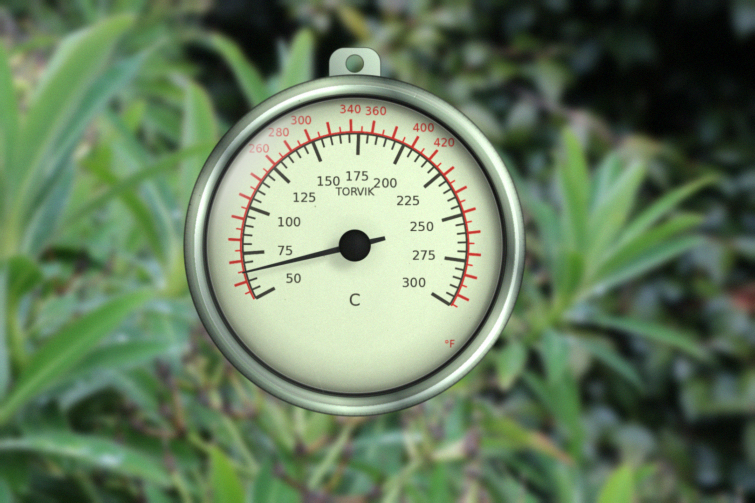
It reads value=65 unit=°C
